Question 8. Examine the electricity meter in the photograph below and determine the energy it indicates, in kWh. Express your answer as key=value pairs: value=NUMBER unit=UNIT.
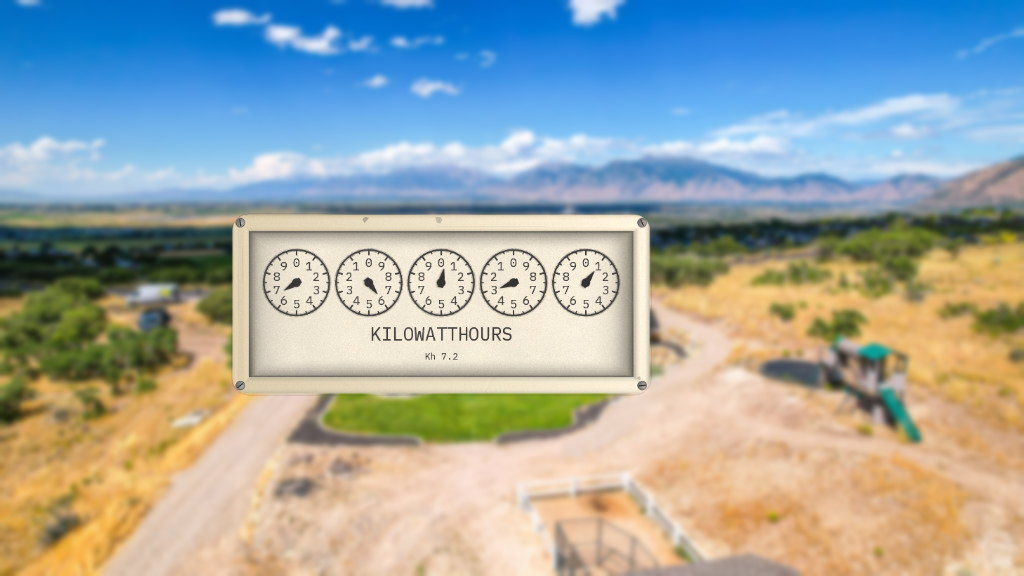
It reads value=66031 unit=kWh
